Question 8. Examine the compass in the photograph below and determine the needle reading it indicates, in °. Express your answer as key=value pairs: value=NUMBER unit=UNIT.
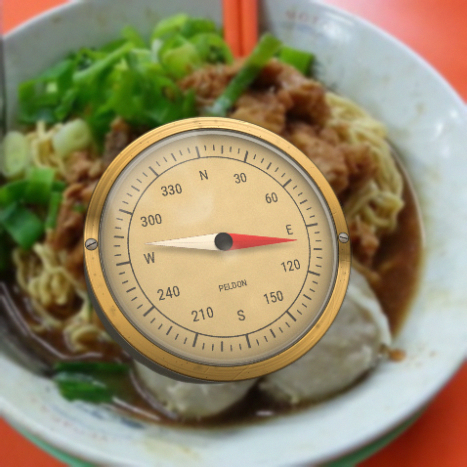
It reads value=100 unit=°
